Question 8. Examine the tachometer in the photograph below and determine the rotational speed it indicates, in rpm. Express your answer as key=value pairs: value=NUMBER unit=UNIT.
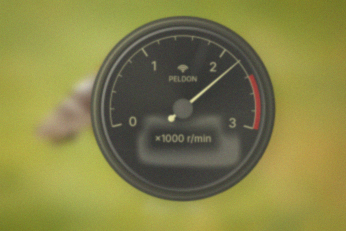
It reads value=2200 unit=rpm
